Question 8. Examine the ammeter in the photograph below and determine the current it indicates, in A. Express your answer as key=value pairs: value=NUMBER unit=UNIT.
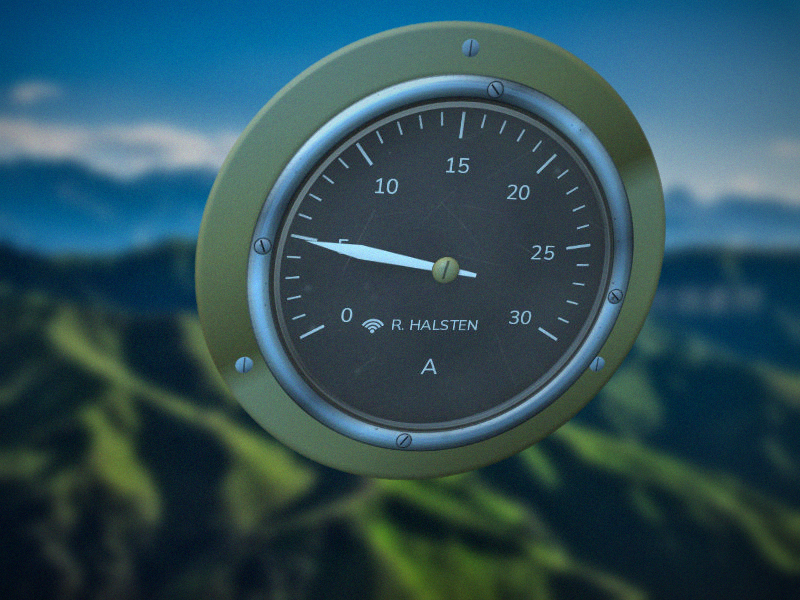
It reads value=5 unit=A
